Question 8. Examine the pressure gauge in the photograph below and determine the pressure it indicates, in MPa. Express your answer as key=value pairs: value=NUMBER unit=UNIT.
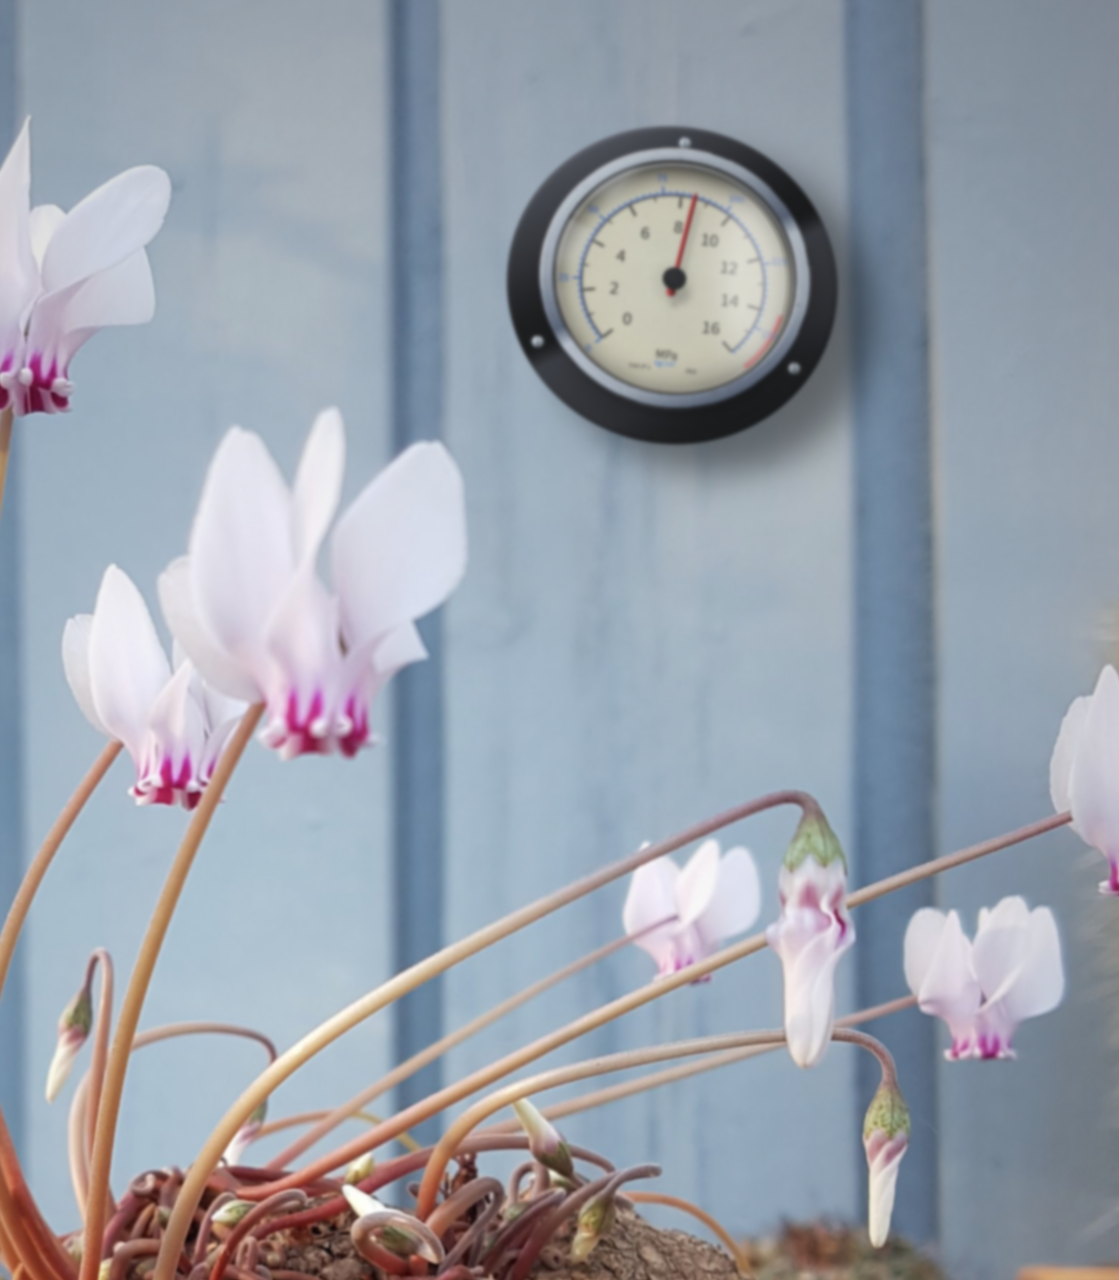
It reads value=8.5 unit=MPa
